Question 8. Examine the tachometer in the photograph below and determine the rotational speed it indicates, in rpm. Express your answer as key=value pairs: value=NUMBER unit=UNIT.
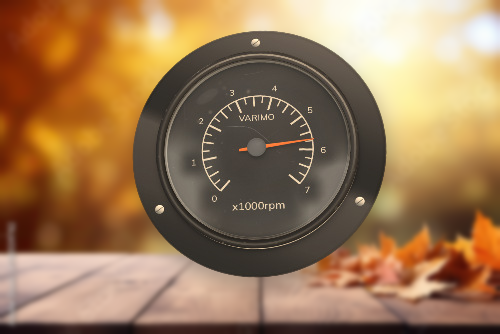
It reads value=5750 unit=rpm
